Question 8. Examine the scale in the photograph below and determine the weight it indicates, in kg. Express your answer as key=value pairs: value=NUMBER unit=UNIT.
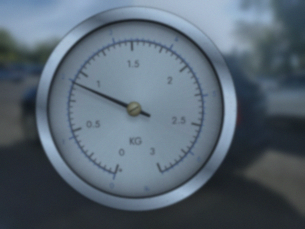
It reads value=0.9 unit=kg
